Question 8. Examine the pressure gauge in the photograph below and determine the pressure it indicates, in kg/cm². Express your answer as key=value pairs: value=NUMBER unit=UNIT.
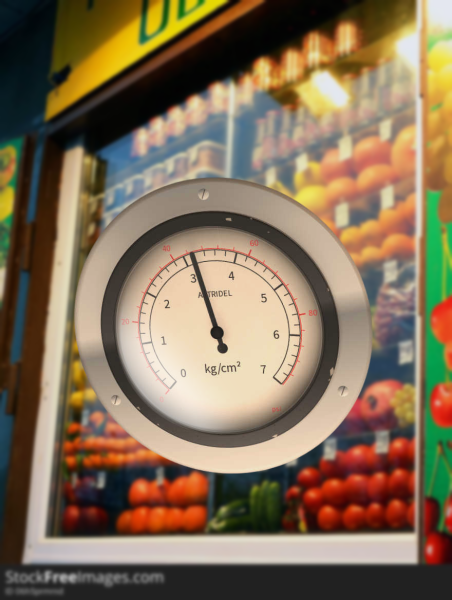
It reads value=3.2 unit=kg/cm²
